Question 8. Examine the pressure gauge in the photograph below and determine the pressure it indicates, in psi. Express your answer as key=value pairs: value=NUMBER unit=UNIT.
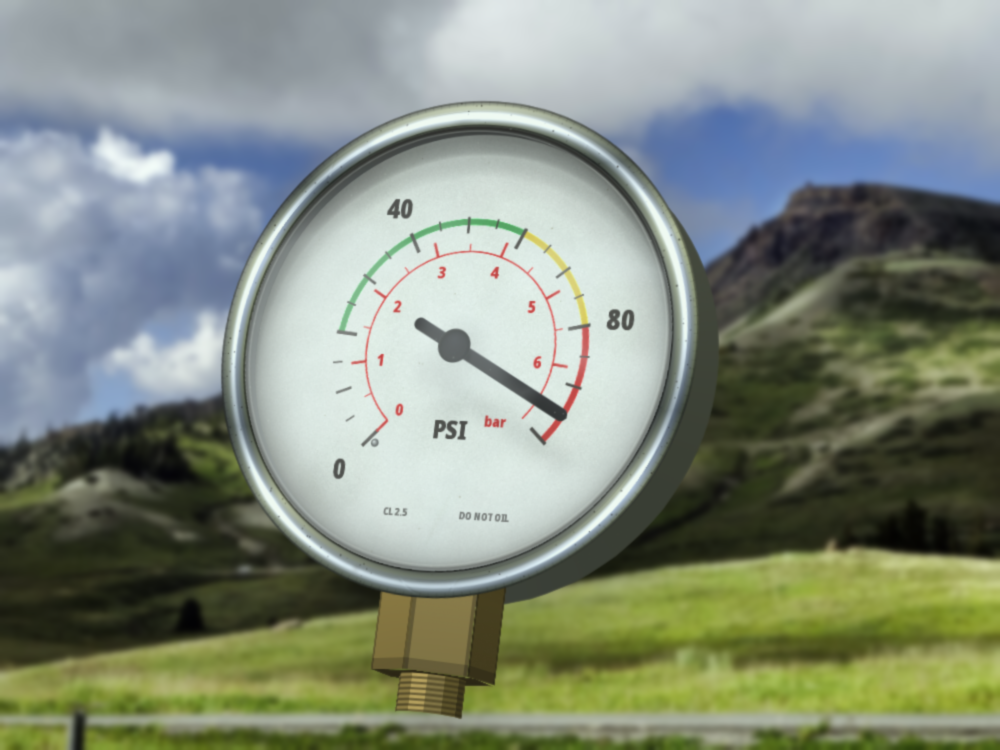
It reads value=95 unit=psi
